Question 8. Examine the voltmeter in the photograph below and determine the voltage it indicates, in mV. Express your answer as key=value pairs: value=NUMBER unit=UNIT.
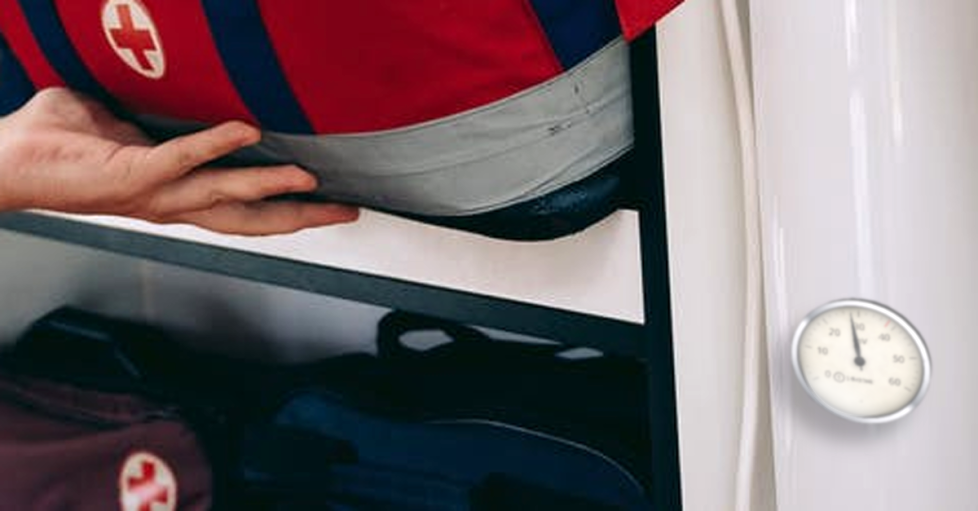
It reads value=28 unit=mV
